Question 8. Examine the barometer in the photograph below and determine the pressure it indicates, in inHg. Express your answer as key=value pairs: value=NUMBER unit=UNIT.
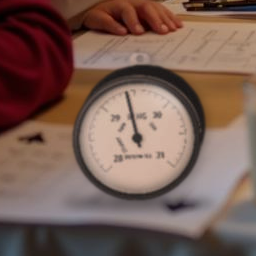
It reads value=29.4 unit=inHg
